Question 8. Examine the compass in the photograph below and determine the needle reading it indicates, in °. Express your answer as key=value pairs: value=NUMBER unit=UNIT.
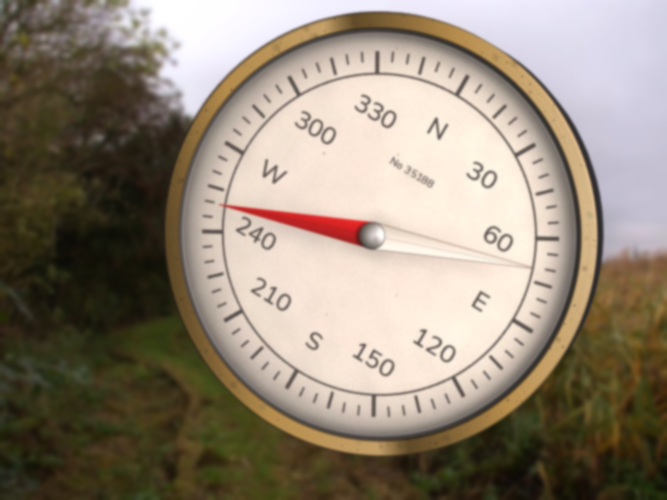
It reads value=250 unit=°
